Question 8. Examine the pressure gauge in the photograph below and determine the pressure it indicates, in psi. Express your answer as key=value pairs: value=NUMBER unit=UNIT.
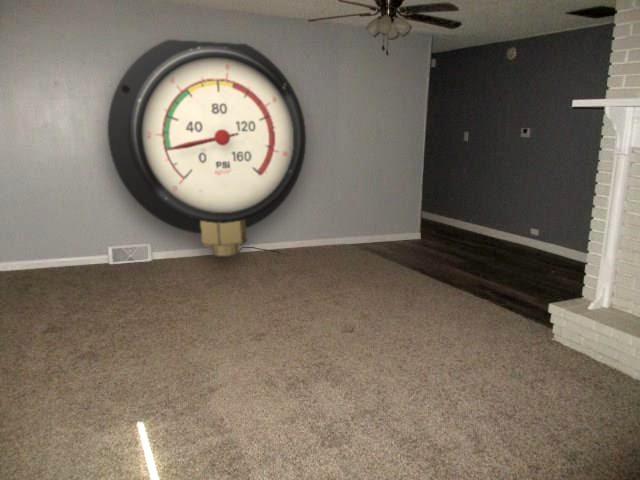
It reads value=20 unit=psi
